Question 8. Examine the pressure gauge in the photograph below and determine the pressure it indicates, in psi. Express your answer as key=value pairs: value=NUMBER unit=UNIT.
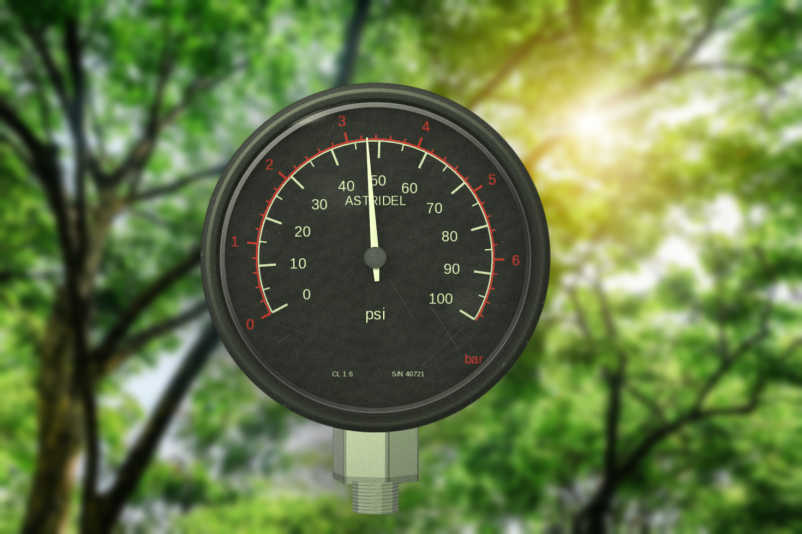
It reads value=47.5 unit=psi
